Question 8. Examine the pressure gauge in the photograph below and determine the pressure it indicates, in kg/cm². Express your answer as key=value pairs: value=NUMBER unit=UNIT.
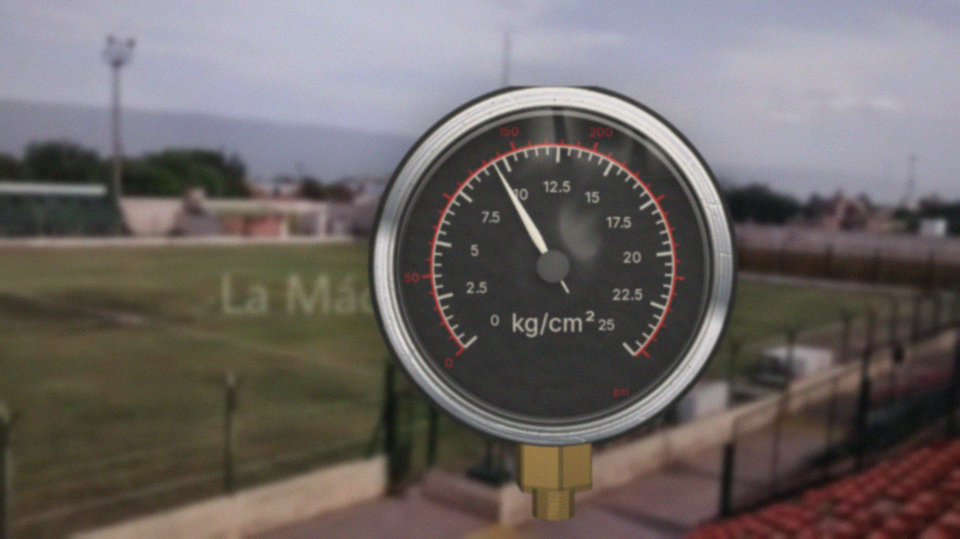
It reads value=9.5 unit=kg/cm²
